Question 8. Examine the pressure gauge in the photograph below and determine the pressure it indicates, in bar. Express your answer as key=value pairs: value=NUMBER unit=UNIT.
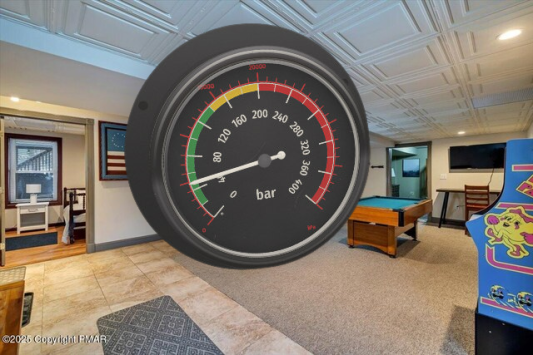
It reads value=50 unit=bar
